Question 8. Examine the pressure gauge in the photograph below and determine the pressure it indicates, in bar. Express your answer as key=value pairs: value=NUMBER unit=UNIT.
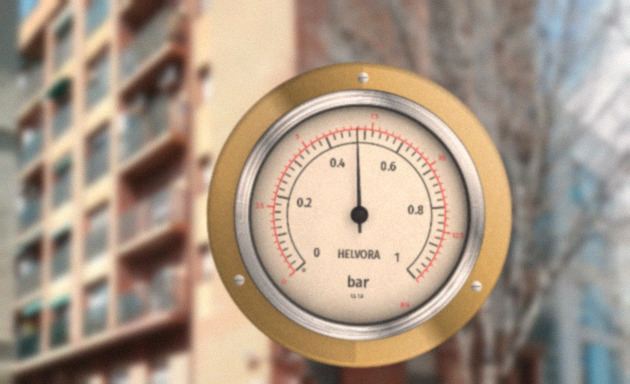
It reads value=0.48 unit=bar
